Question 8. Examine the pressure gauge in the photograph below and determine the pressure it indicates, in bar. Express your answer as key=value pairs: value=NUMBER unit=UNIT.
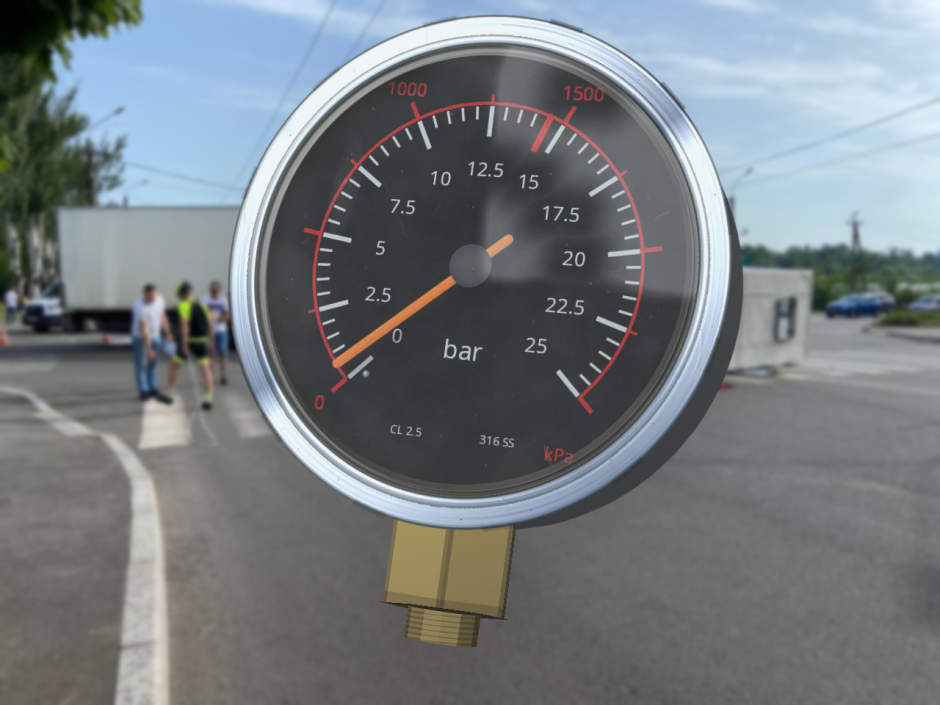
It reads value=0.5 unit=bar
